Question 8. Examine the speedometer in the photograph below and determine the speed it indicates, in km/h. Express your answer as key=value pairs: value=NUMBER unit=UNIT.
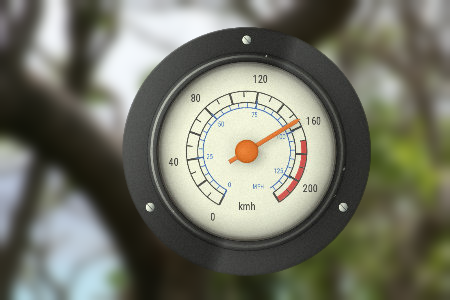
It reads value=155 unit=km/h
